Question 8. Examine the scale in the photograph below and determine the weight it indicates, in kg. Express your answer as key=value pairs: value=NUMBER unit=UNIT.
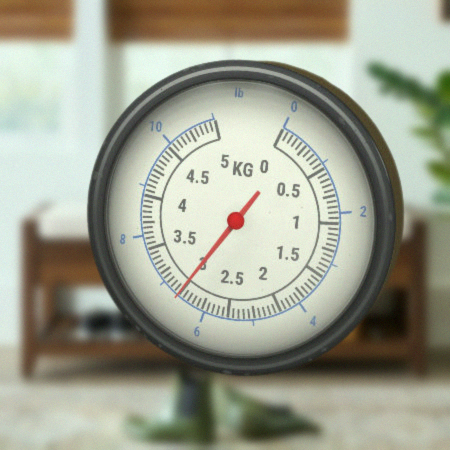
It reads value=3 unit=kg
